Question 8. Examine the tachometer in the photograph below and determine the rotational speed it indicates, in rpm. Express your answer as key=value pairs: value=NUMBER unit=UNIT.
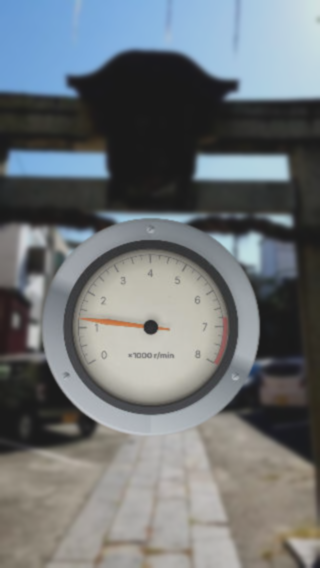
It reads value=1250 unit=rpm
